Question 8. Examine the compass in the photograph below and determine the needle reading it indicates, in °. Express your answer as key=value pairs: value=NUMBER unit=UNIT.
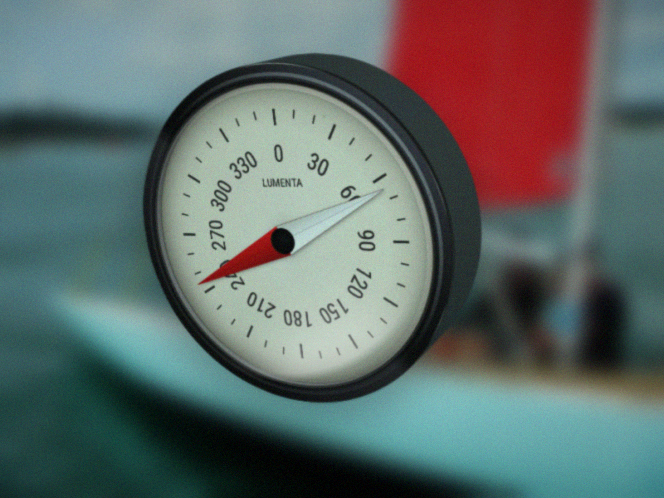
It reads value=245 unit=°
